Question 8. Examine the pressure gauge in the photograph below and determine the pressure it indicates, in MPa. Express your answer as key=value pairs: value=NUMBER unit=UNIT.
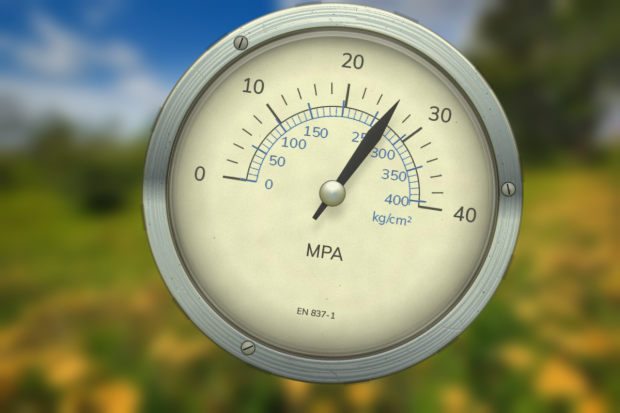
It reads value=26 unit=MPa
